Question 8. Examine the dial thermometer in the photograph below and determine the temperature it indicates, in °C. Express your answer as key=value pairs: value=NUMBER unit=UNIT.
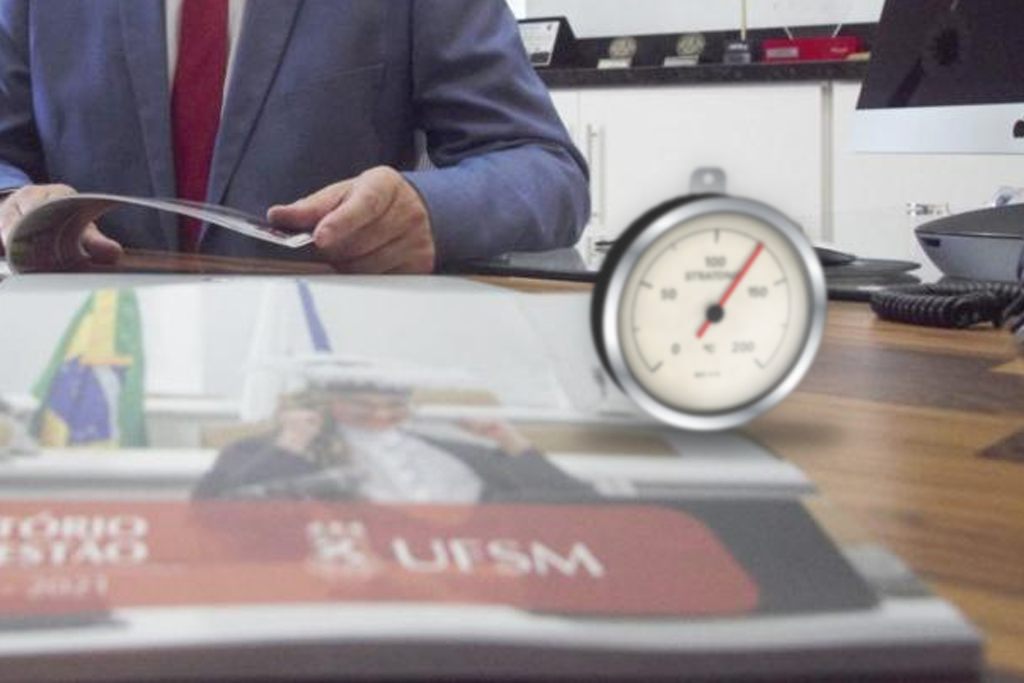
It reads value=125 unit=°C
